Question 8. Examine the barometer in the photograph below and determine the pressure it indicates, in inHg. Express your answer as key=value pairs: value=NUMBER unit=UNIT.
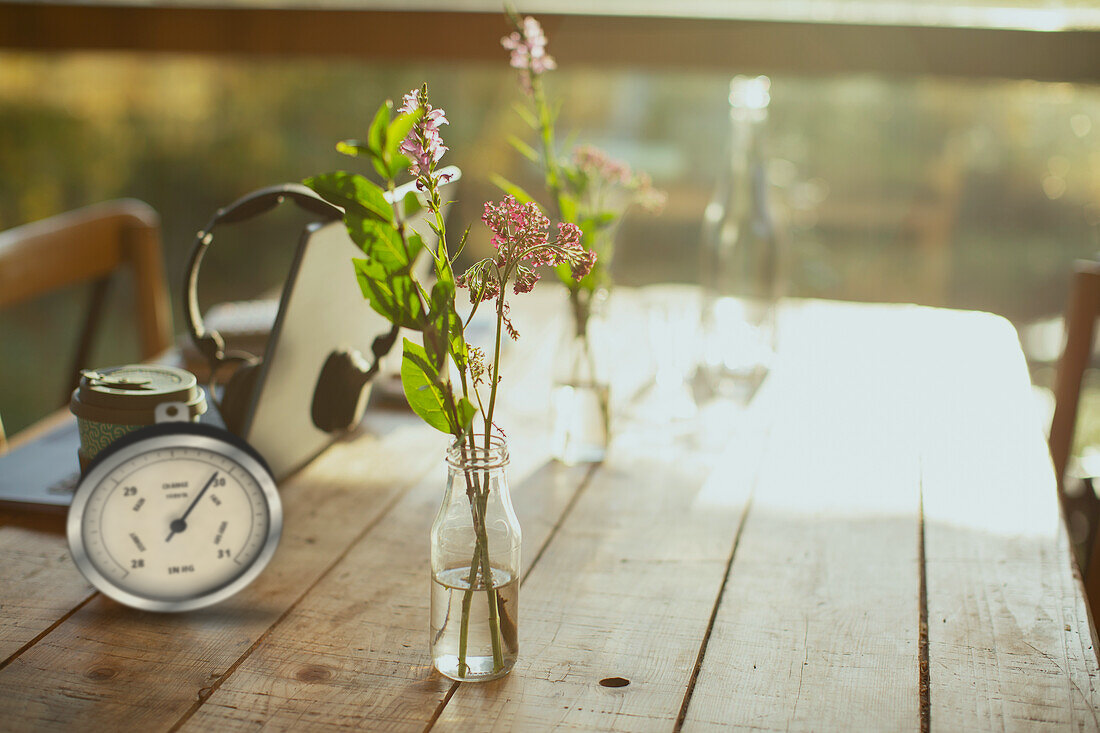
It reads value=29.9 unit=inHg
